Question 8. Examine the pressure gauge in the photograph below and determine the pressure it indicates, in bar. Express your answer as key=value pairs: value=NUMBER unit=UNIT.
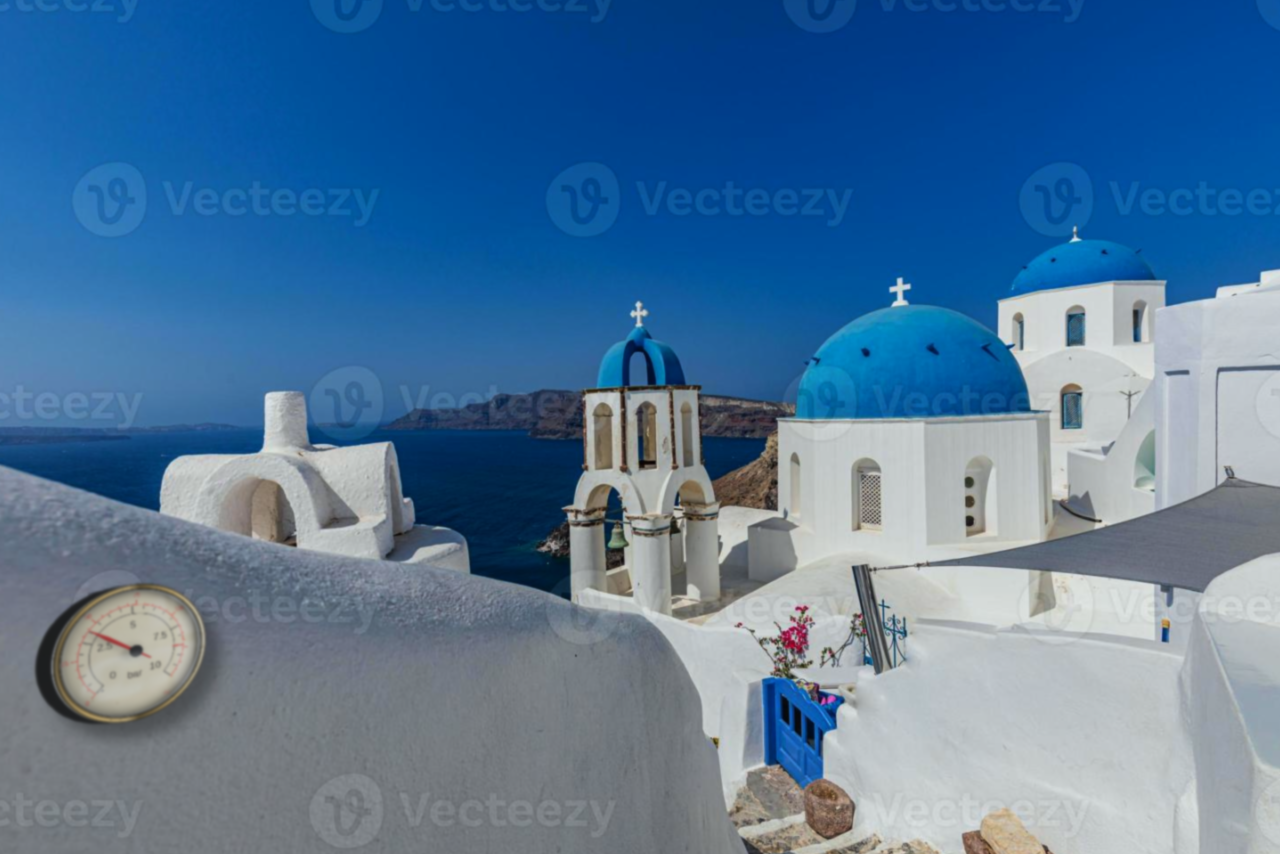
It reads value=3 unit=bar
